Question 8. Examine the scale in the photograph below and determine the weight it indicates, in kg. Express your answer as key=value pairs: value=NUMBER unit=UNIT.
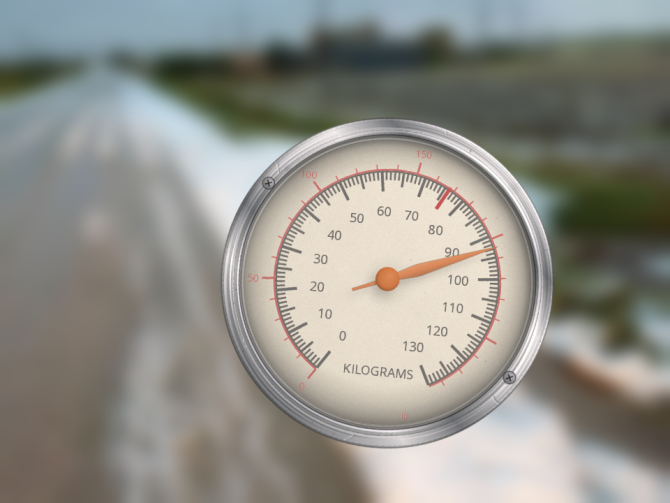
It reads value=93 unit=kg
